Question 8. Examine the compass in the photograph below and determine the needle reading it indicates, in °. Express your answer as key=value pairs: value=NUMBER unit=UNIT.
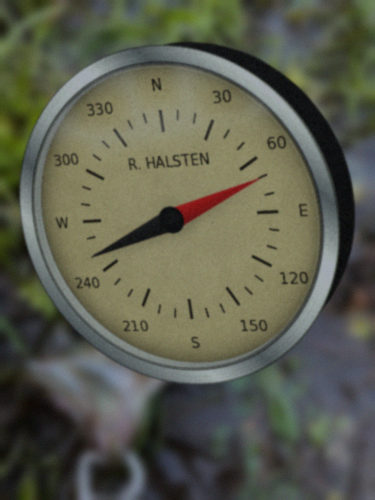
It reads value=70 unit=°
